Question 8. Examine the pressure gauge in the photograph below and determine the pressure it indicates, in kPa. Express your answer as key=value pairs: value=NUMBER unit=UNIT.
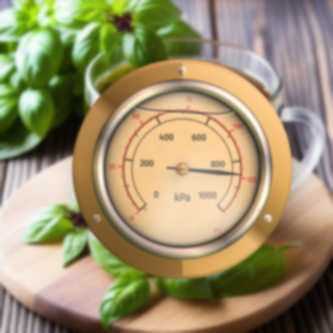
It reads value=850 unit=kPa
